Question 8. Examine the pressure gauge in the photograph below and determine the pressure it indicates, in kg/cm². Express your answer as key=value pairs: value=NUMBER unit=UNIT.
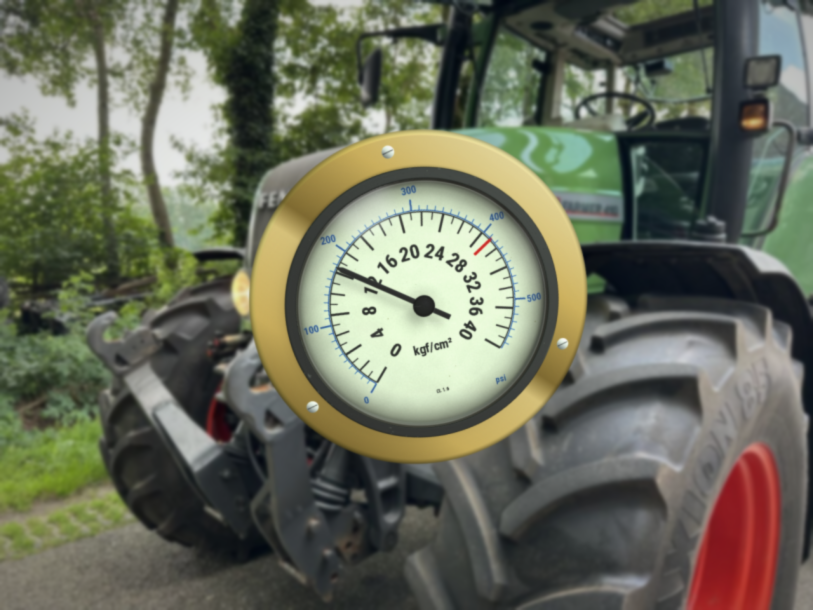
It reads value=12.5 unit=kg/cm²
